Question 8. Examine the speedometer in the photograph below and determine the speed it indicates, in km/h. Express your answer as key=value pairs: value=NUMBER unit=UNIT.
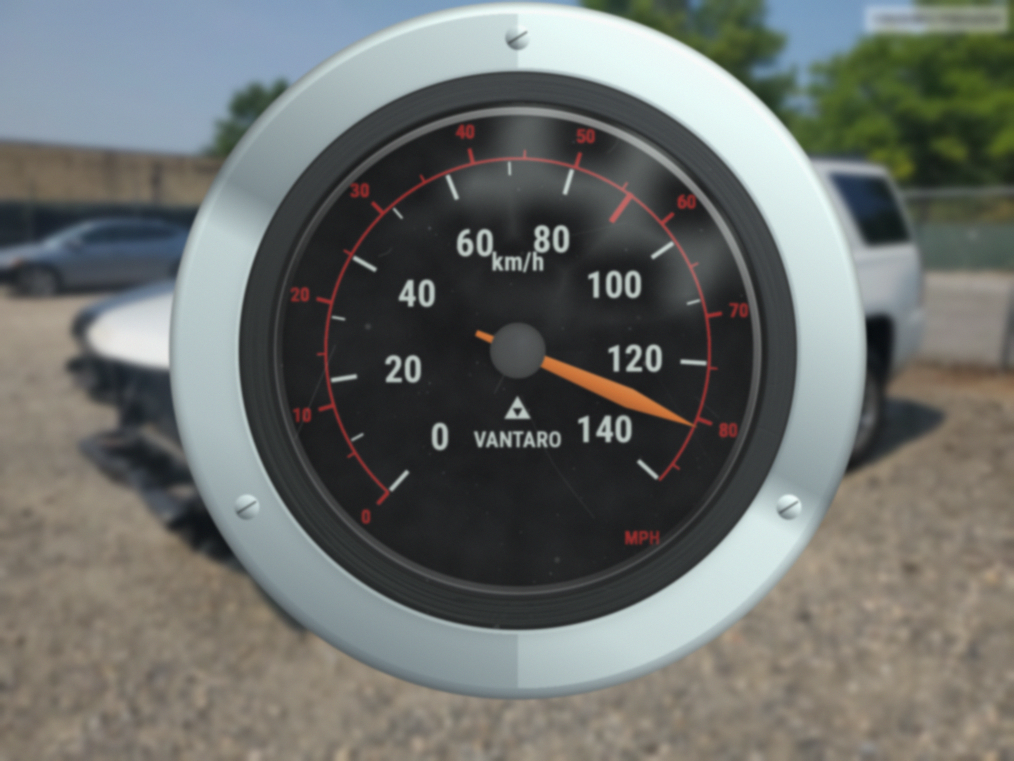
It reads value=130 unit=km/h
